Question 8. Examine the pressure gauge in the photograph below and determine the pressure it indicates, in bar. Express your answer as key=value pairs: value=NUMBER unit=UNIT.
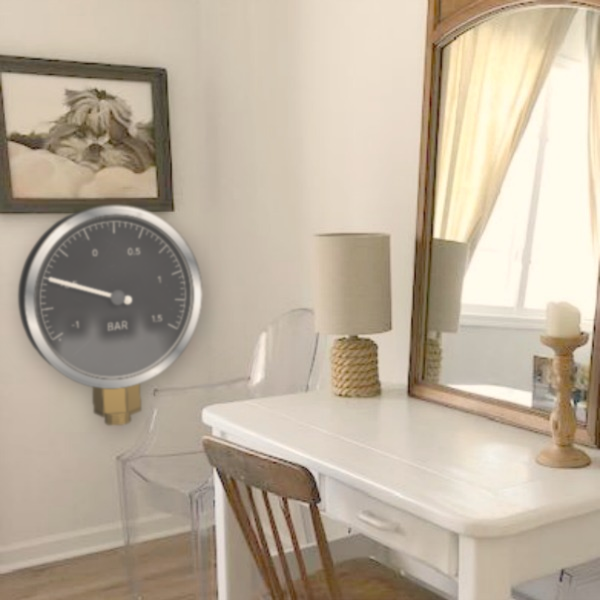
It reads value=-0.5 unit=bar
